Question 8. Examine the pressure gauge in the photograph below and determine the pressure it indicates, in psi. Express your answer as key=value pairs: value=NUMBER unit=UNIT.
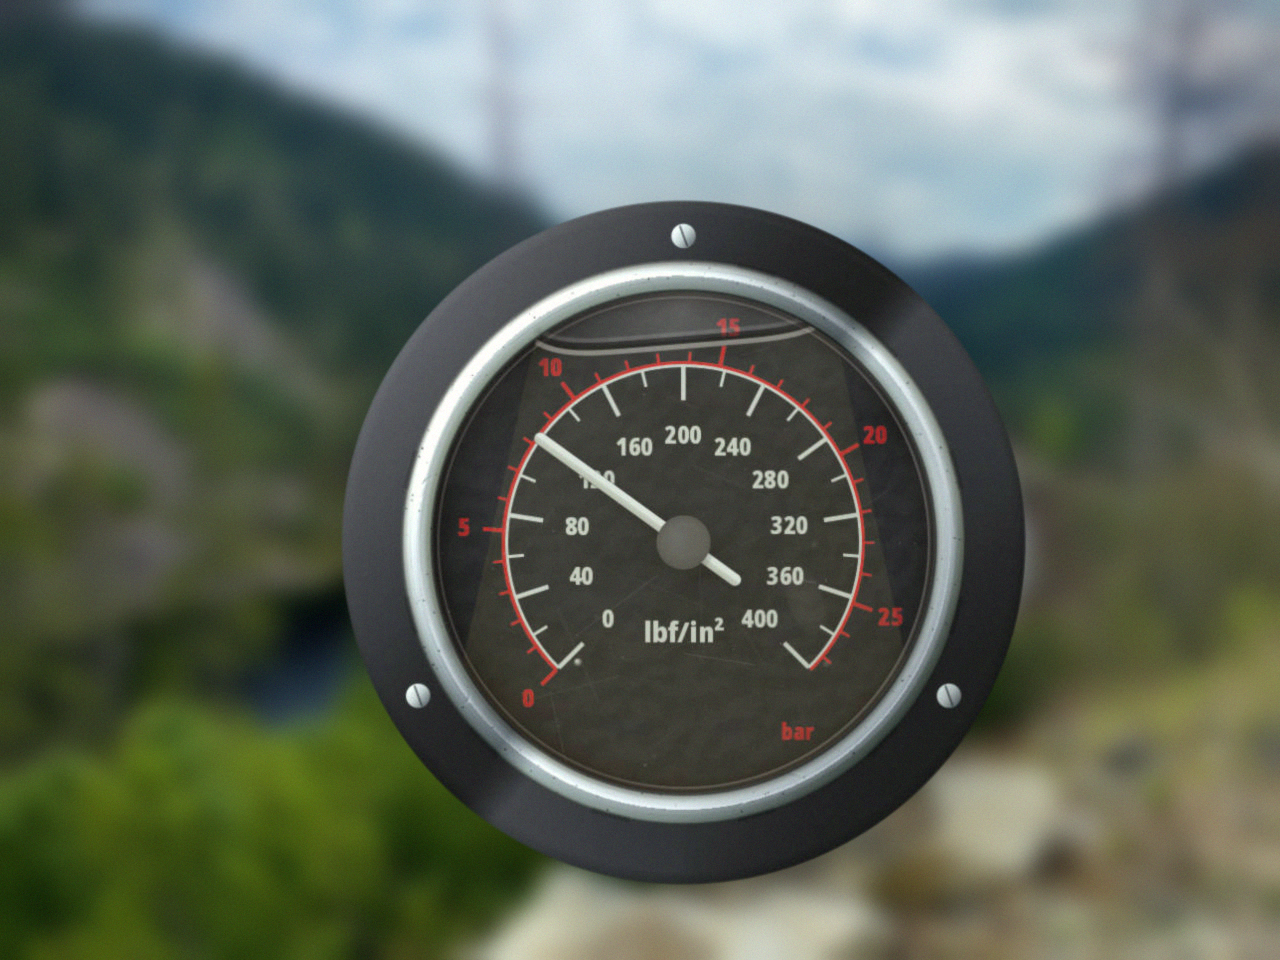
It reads value=120 unit=psi
